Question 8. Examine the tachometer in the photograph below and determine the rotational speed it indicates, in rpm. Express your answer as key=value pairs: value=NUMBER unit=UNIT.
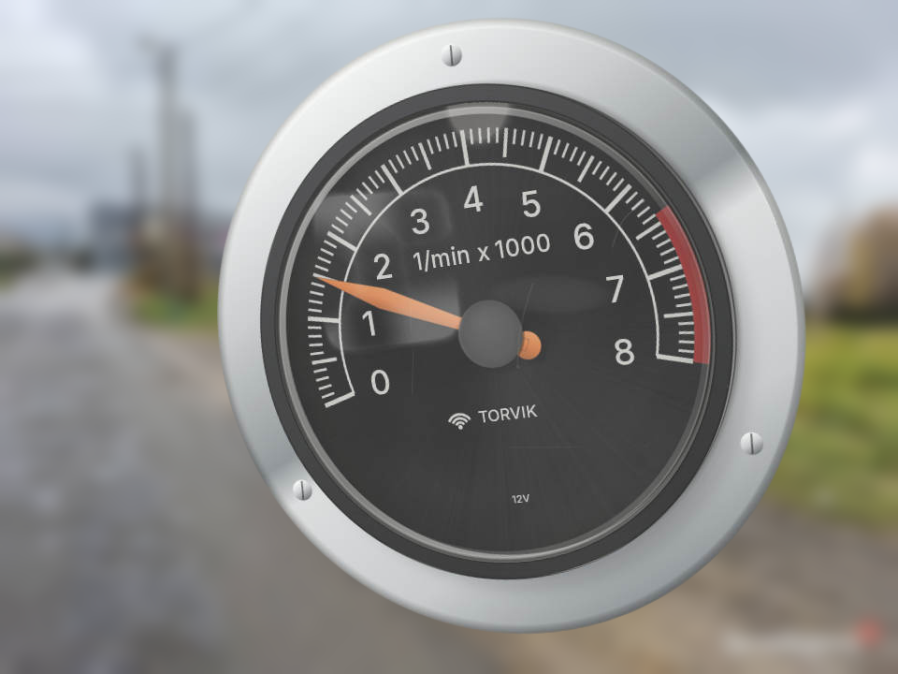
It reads value=1500 unit=rpm
